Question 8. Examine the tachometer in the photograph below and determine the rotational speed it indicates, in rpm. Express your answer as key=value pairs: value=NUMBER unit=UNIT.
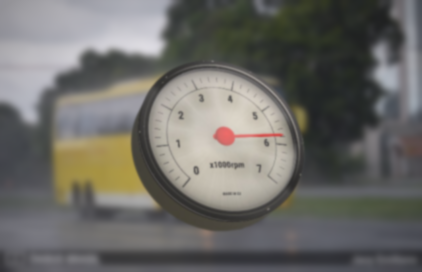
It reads value=5800 unit=rpm
